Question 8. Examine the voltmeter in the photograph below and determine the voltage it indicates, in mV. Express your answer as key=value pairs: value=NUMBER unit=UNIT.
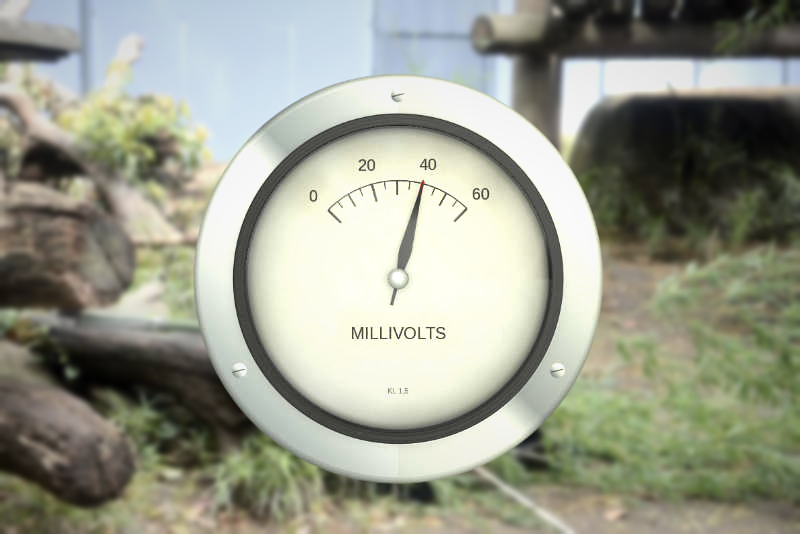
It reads value=40 unit=mV
